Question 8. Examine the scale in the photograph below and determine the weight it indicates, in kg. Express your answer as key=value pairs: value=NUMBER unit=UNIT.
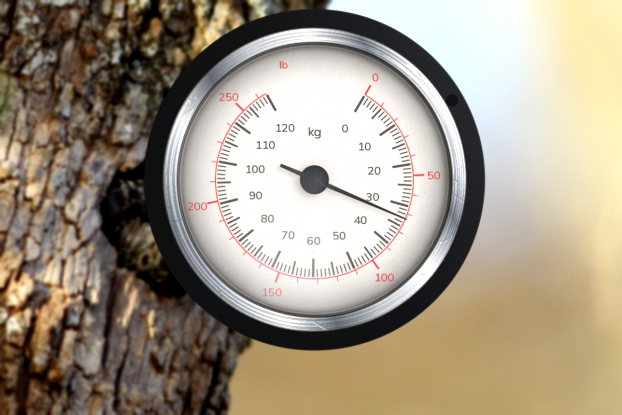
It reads value=33 unit=kg
